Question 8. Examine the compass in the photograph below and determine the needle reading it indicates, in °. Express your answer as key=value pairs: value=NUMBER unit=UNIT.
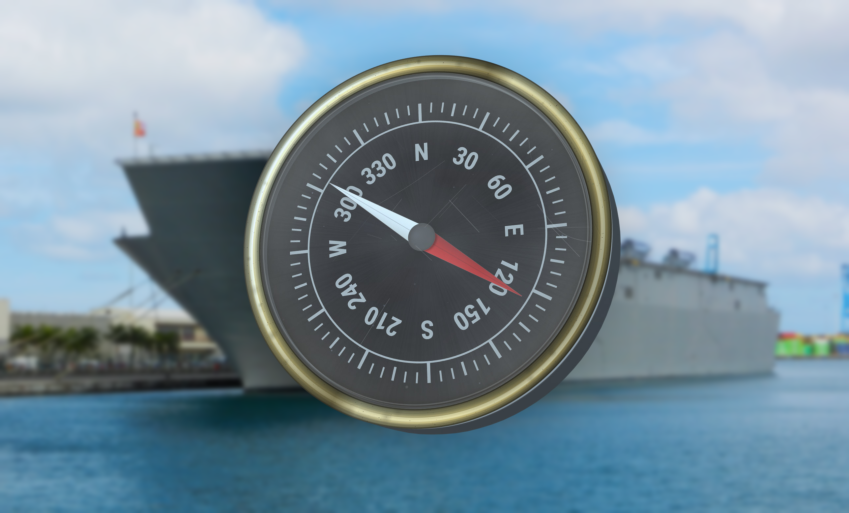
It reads value=125 unit=°
